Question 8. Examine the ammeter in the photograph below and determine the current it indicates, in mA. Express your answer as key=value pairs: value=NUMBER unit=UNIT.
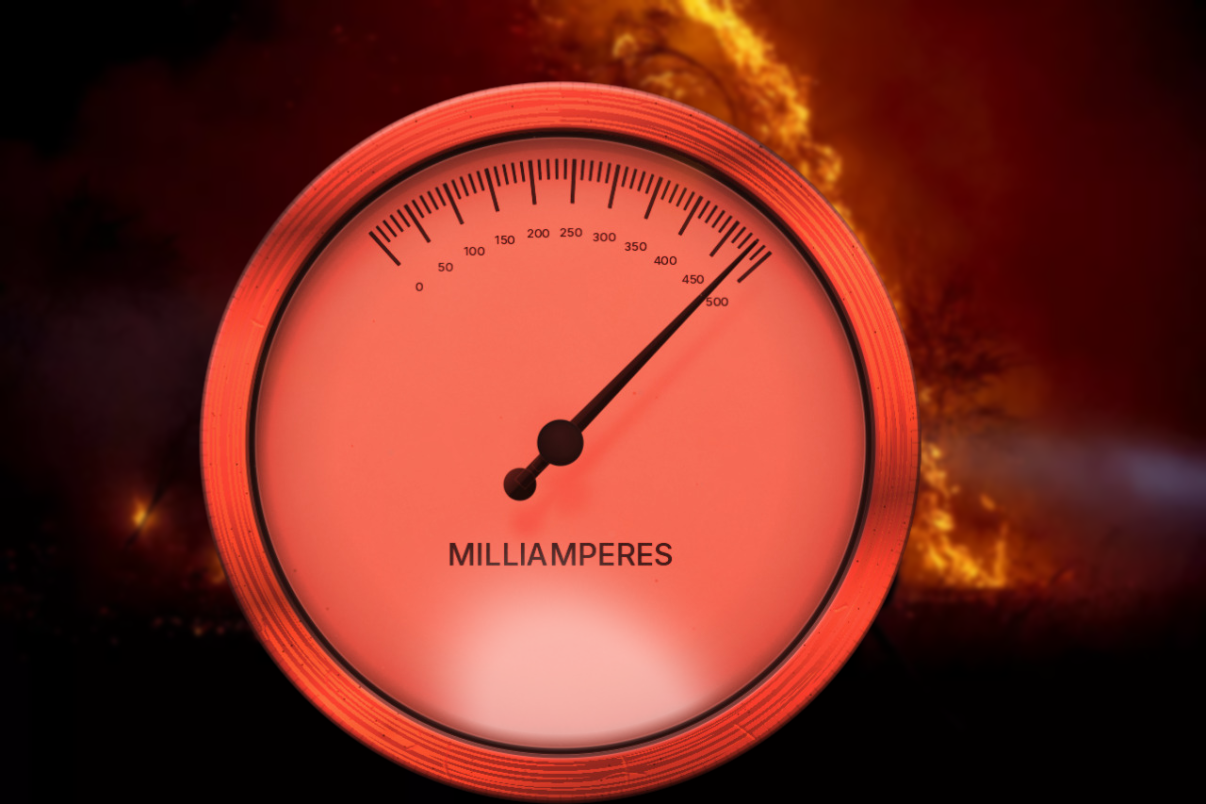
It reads value=480 unit=mA
